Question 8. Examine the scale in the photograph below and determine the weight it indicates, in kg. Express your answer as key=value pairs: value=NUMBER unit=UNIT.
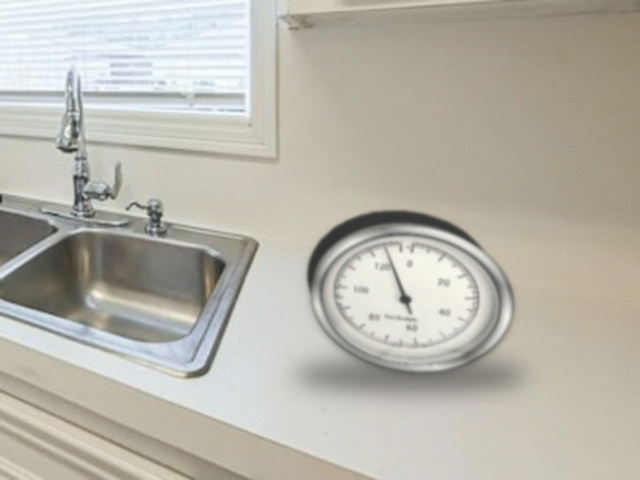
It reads value=125 unit=kg
